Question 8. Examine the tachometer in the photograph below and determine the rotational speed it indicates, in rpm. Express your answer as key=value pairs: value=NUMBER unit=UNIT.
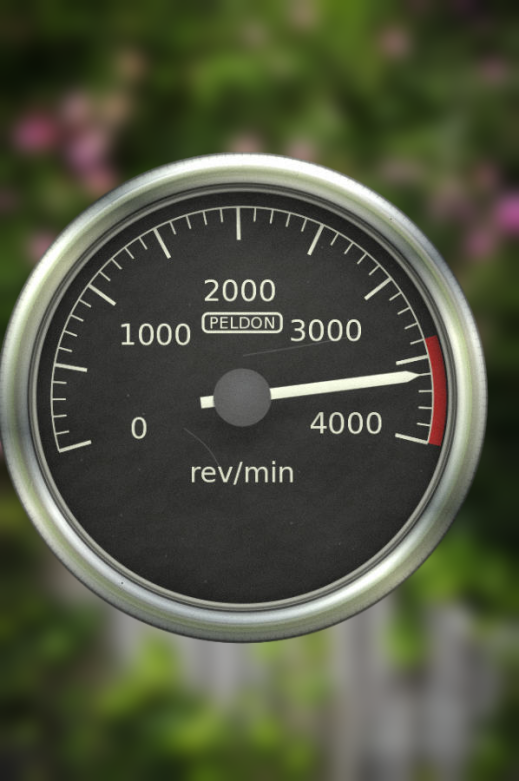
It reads value=3600 unit=rpm
